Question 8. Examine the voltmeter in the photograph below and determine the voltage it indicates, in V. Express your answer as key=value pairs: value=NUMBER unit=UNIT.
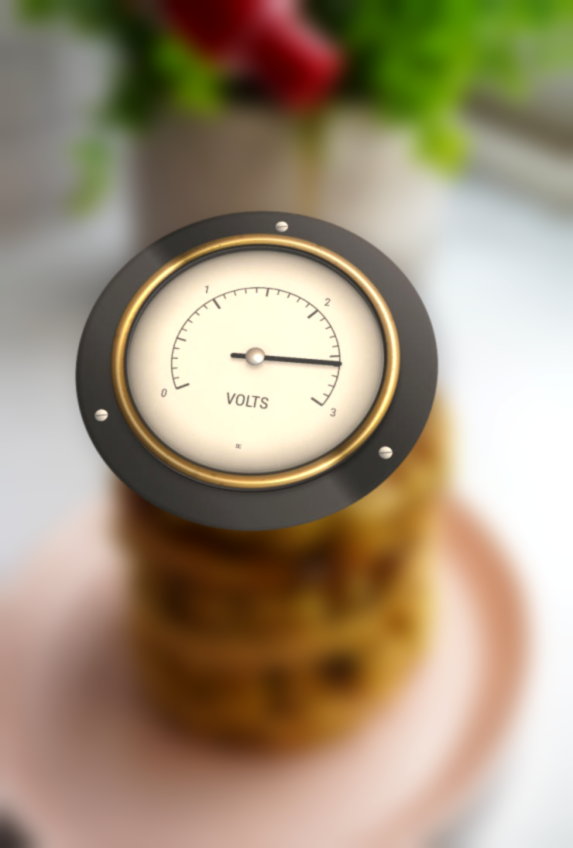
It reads value=2.6 unit=V
